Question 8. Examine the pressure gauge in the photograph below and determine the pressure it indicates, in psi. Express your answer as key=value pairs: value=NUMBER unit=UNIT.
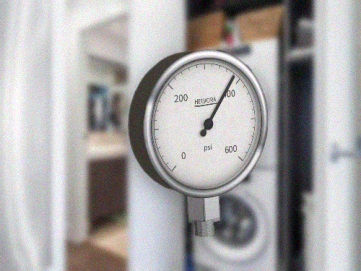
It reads value=380 unit=psi
